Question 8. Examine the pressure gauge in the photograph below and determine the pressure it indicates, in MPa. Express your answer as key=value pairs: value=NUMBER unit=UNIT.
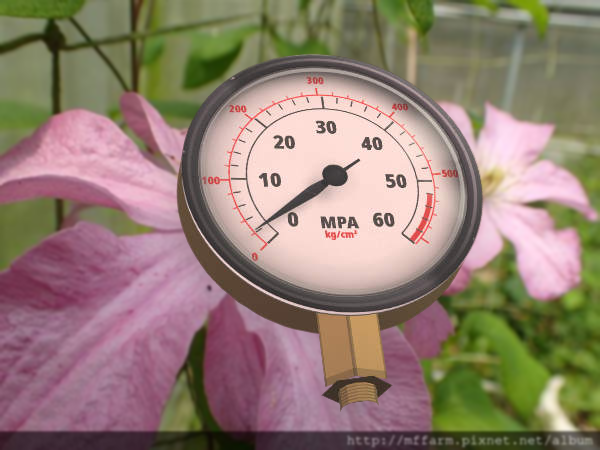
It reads value=2 unit=MPa
